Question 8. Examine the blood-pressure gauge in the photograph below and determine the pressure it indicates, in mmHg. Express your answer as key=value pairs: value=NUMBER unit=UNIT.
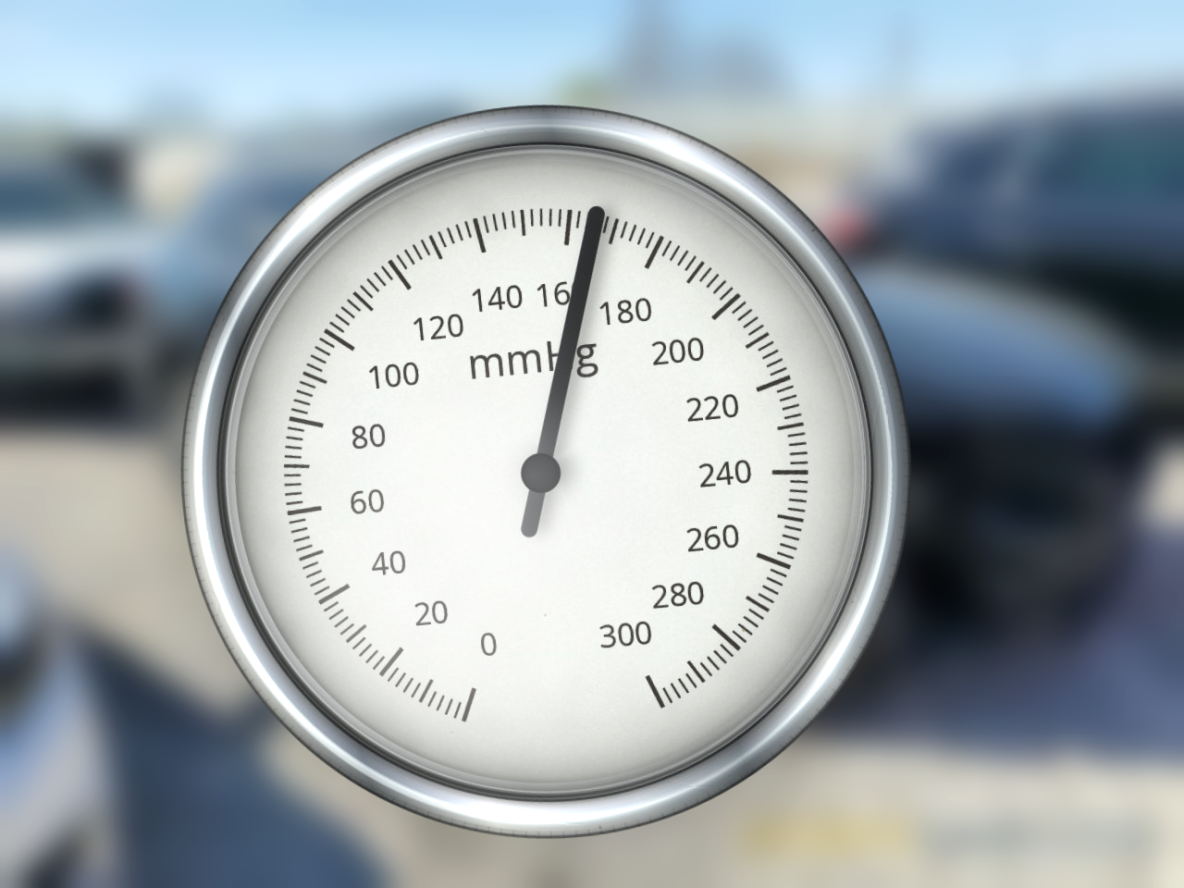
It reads value=166 unit=mmHg
